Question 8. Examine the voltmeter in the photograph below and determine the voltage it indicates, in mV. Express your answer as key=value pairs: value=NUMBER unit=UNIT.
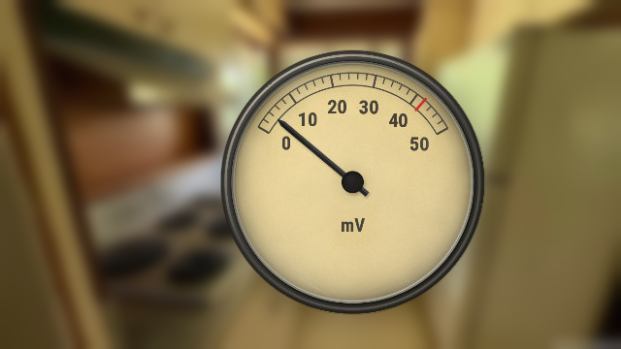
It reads value=4 unit=mV
